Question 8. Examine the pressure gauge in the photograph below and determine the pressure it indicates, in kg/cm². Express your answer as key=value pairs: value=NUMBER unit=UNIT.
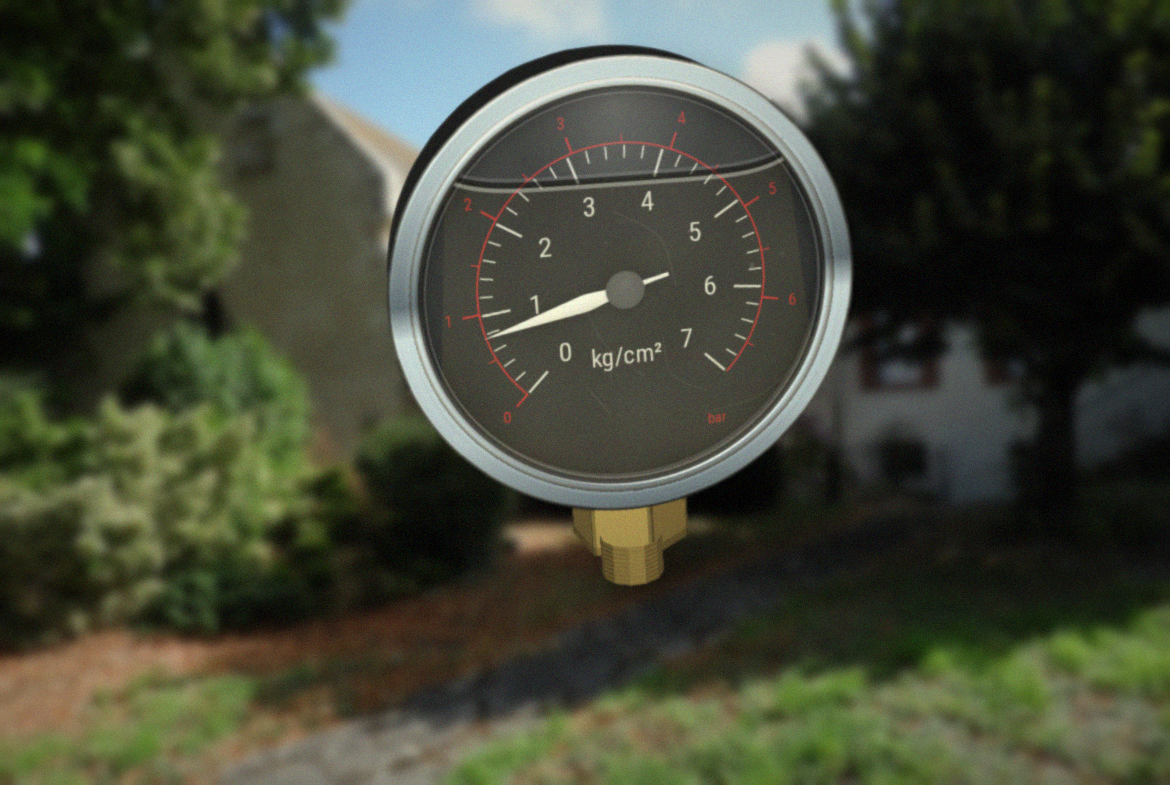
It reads value=0.8 unit=kg/cm²
